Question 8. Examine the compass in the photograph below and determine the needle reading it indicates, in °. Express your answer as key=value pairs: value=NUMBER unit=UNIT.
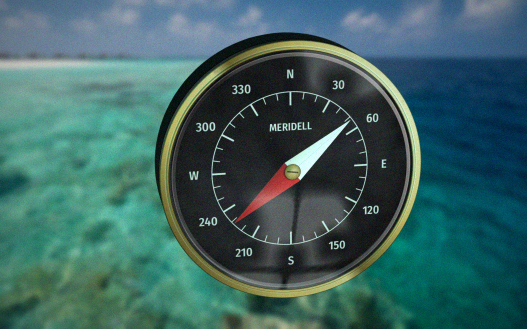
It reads value=230 unit=°
